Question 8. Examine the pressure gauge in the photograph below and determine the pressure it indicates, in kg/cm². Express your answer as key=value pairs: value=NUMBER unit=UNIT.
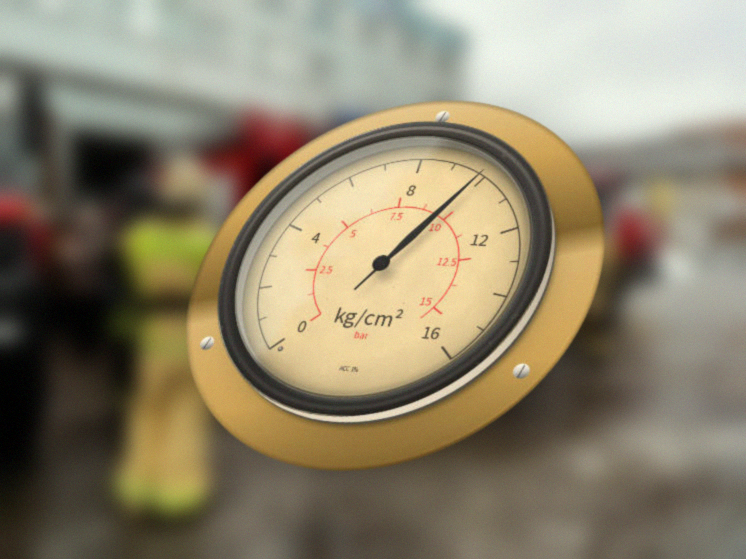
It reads value=10 unit=kg/cm²
